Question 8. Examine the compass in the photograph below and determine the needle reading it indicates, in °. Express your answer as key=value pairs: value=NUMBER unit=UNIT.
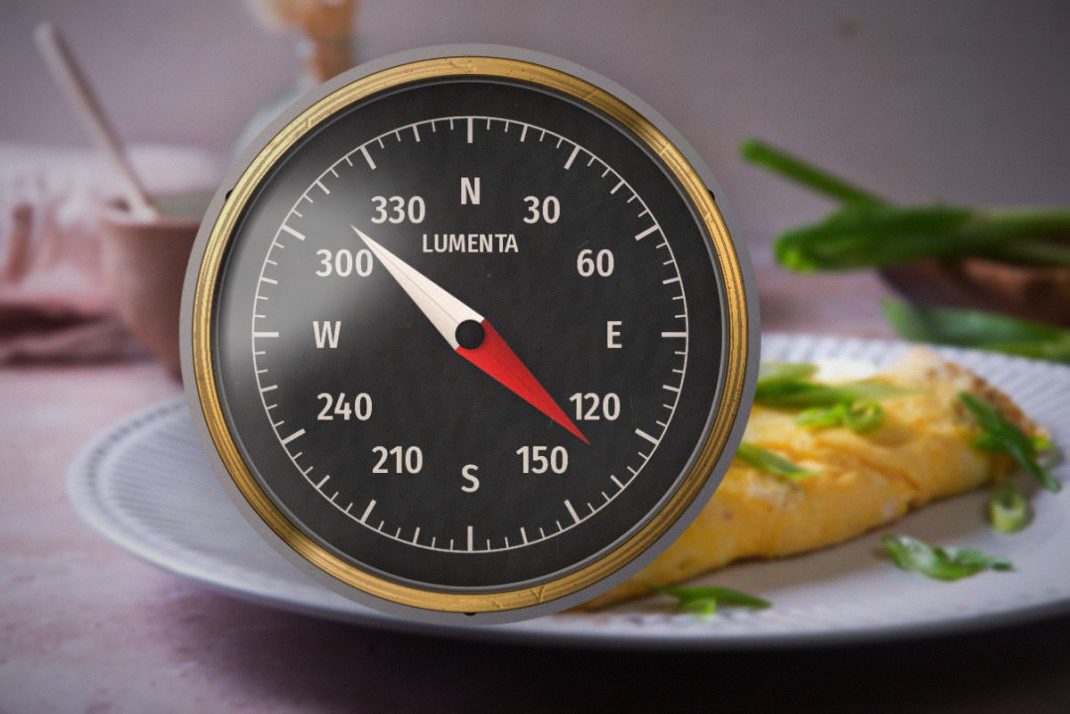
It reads value=132.5 unit=°
